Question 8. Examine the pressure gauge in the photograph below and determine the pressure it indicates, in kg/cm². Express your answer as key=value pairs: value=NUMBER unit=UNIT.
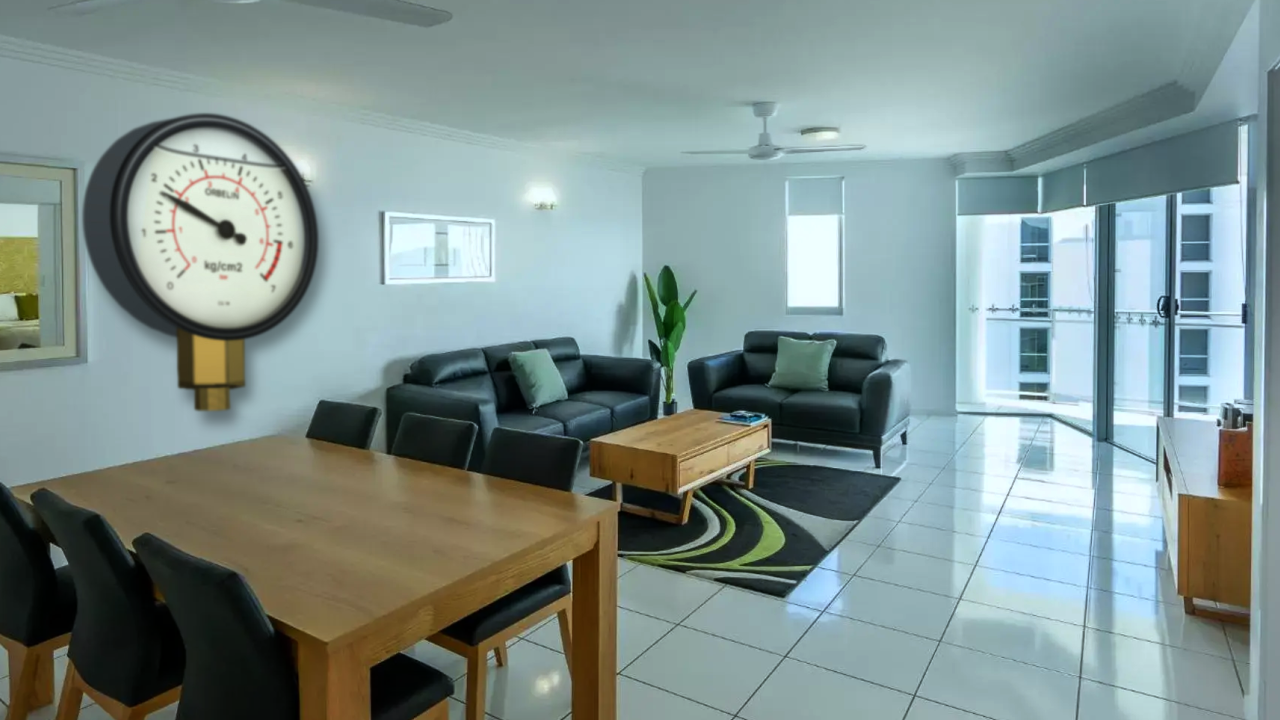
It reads value=1.8 unit=kg/cm²
